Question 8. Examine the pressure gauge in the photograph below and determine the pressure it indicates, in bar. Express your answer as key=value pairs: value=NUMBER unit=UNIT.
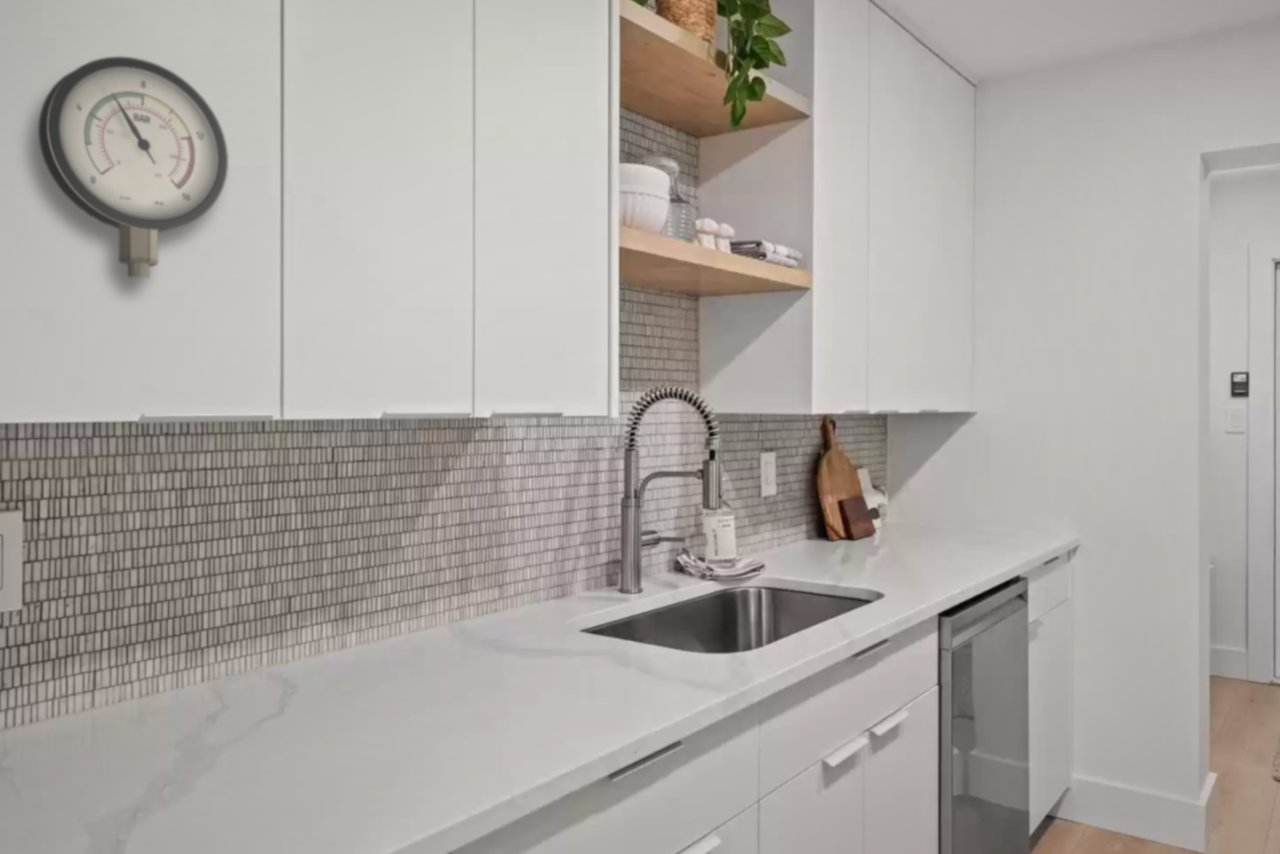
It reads value=6 unit=bar
